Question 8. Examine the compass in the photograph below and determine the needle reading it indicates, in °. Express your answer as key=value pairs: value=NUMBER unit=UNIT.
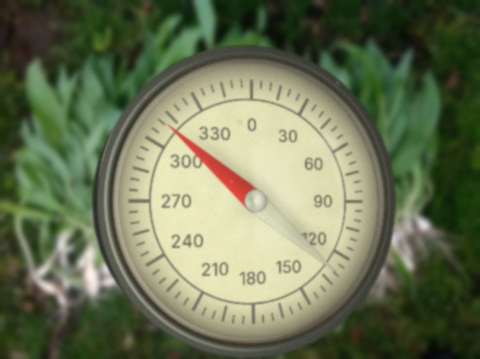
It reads value=310 unit=°
